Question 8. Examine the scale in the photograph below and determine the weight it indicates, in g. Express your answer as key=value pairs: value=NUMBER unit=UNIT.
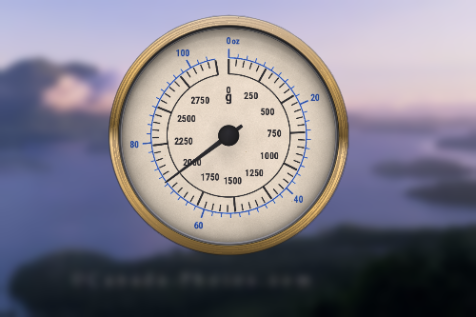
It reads value=2000 unit=g
